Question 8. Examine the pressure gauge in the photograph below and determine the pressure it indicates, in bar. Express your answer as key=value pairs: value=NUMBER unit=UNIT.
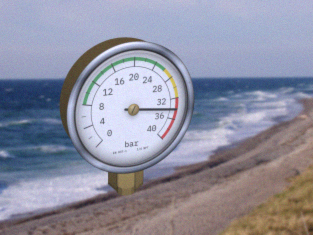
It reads value=34 unit=bar
